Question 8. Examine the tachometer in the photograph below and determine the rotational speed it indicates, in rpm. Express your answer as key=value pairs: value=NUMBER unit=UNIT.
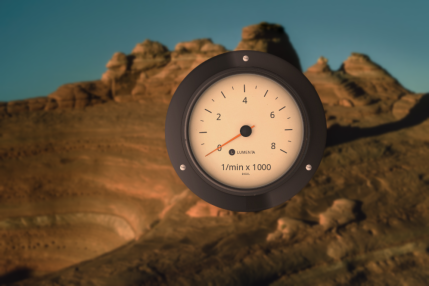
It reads value=0 unit=rpm
